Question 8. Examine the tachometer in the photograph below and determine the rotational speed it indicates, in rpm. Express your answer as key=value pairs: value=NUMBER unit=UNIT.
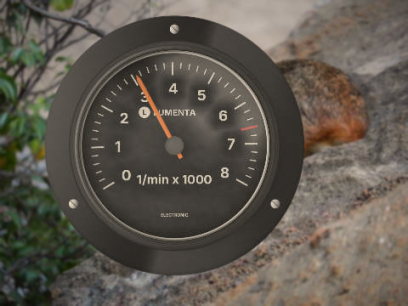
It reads value=3100 unit=rpm
